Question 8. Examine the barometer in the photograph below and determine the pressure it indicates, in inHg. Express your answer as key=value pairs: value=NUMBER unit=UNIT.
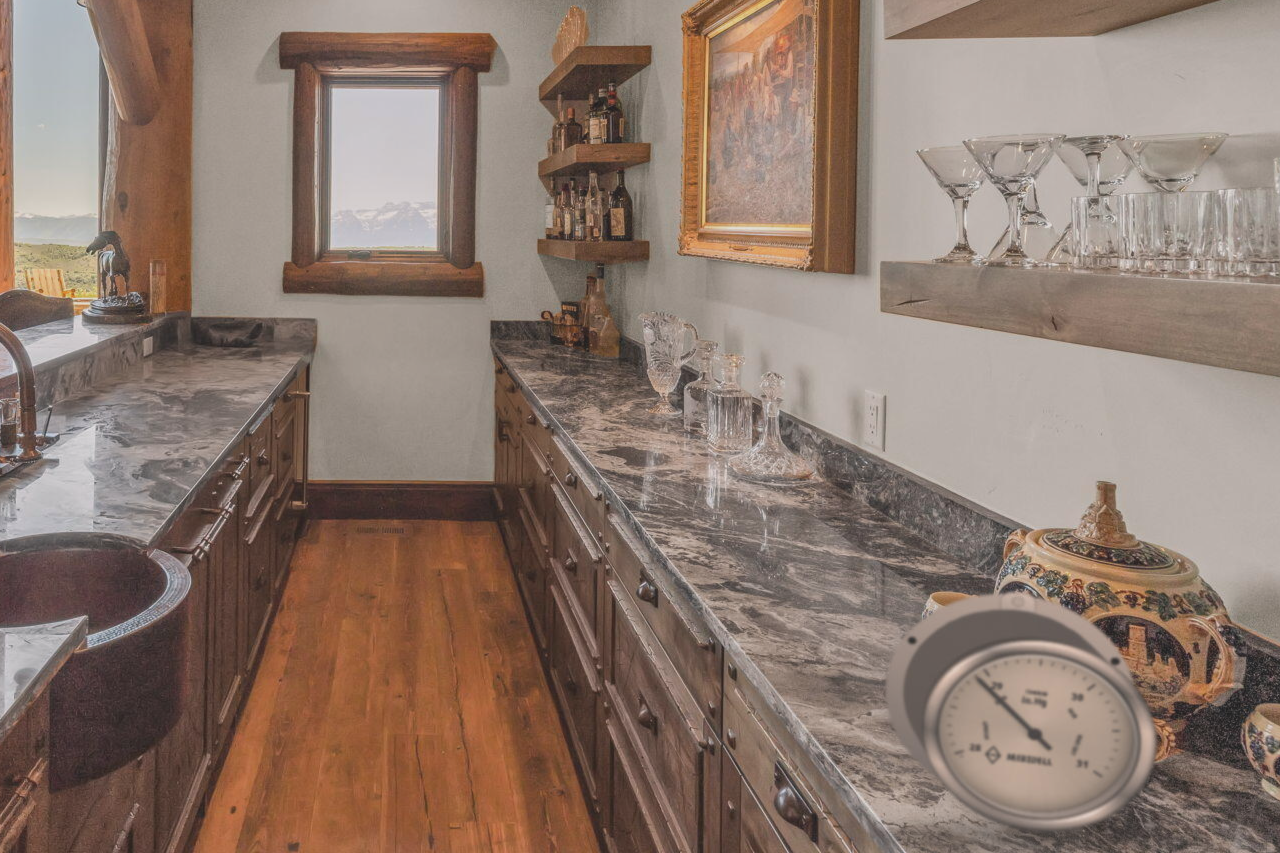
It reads value=28.9 unit=inHg
